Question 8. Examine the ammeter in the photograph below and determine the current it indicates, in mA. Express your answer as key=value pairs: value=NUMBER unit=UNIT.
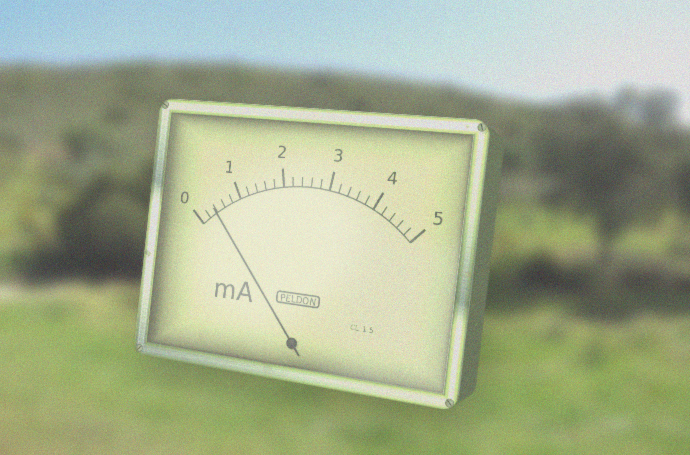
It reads value=0.4 unit=mA
